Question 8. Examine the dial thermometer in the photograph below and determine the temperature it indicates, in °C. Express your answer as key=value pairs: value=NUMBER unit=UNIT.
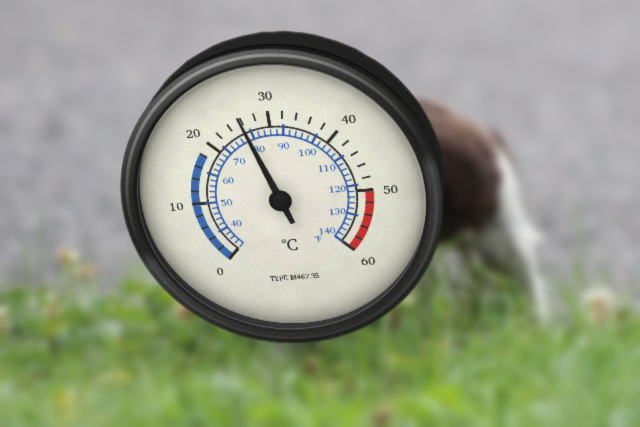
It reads value=26 unit=°C
